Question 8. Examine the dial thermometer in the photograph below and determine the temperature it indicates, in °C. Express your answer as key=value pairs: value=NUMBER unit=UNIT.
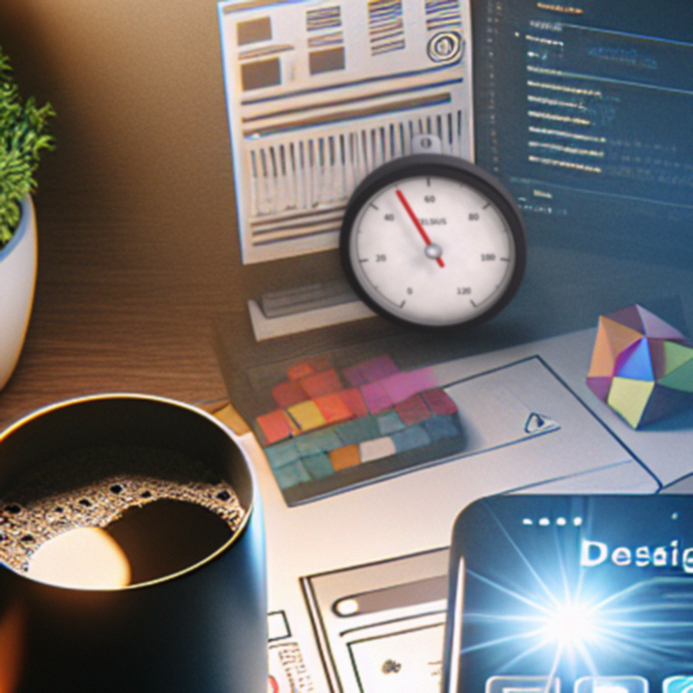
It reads value=50 unit=°C
